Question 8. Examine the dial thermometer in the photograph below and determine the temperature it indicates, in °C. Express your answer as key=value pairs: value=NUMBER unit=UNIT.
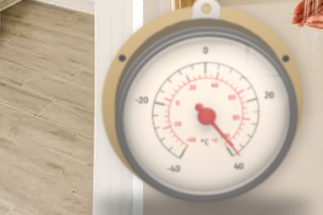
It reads value=38 unit=°C
